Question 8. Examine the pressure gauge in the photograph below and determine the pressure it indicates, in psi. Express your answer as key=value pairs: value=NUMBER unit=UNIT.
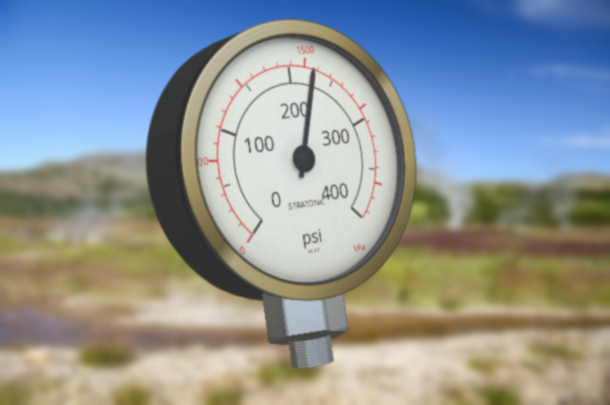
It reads value=225 unit=psi
